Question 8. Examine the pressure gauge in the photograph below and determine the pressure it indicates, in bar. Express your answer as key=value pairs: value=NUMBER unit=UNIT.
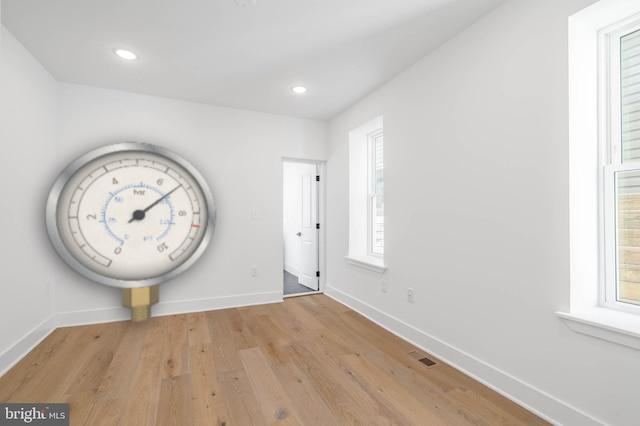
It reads value=6.75 unit=bar
